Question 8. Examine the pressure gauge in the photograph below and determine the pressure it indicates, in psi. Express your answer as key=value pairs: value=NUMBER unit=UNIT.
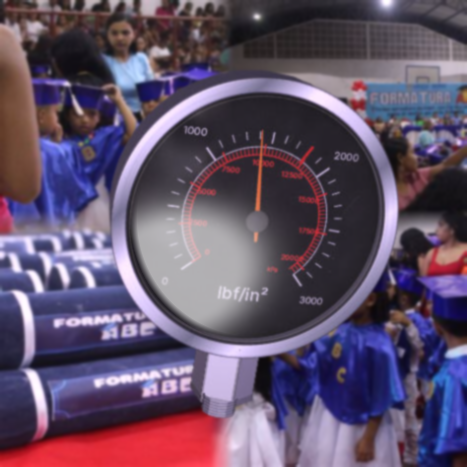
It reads value=1400 unit=psi
